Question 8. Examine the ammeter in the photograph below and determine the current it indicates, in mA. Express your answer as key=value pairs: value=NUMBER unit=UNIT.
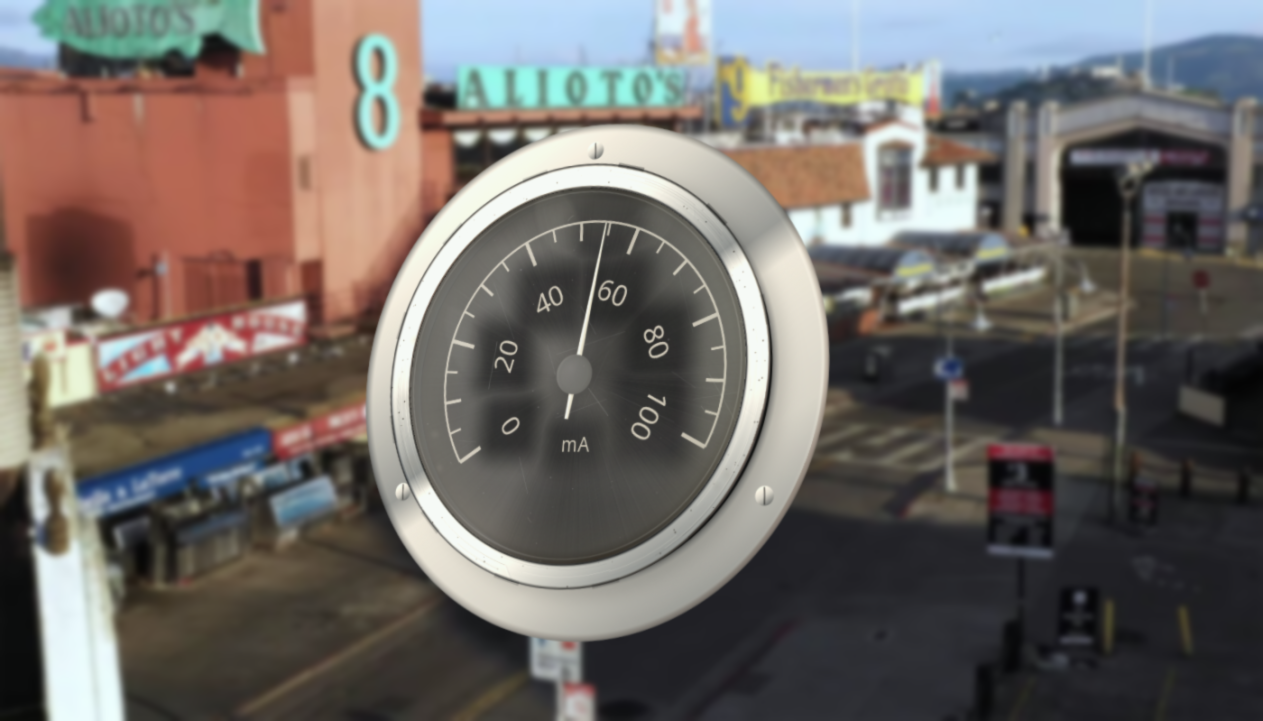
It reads value=55 unit=mA
